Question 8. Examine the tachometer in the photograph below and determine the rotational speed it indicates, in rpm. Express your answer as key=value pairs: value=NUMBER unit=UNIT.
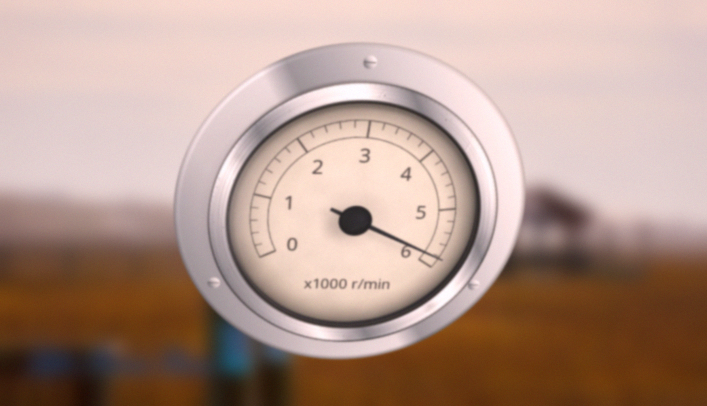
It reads value=5800 unit=rpm
